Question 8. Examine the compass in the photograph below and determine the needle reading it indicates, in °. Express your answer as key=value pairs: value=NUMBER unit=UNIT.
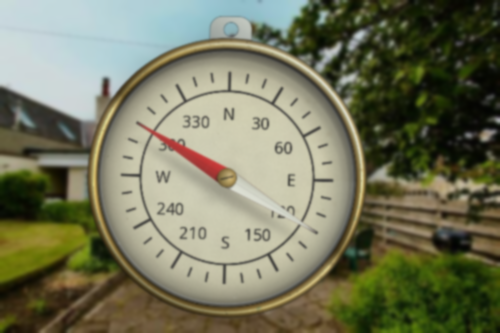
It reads value=300 unit=°
